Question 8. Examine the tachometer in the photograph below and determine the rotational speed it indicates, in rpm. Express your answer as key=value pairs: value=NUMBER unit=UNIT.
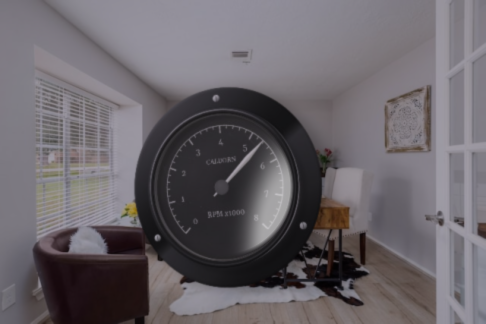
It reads value=5400 unit=rpm
